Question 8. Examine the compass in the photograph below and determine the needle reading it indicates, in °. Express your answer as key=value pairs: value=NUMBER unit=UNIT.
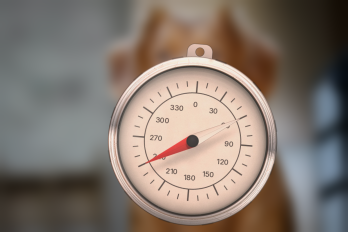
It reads value=240 unit=°
